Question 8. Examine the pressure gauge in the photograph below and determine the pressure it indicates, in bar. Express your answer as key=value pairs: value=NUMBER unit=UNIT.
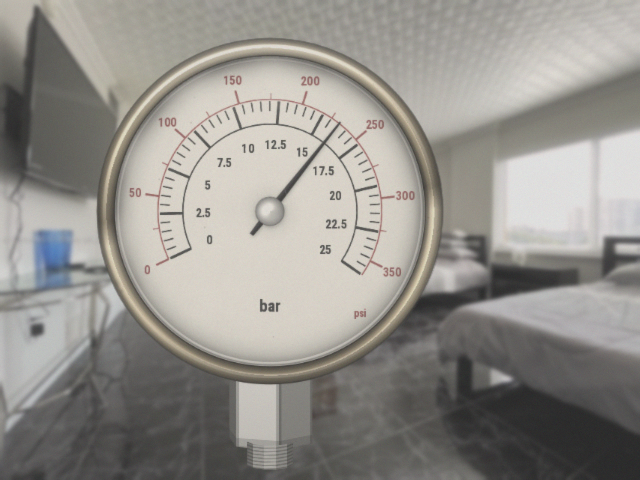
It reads value=16 unit=bar
